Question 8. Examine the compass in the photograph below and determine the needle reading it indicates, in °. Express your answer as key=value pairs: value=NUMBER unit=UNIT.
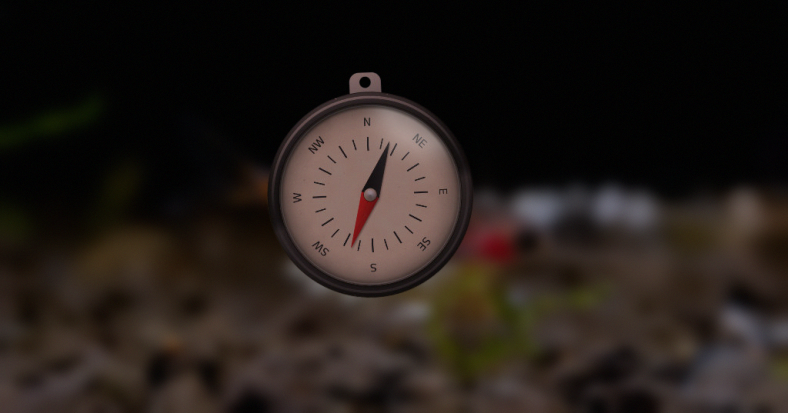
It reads value=202.5 unit=°
